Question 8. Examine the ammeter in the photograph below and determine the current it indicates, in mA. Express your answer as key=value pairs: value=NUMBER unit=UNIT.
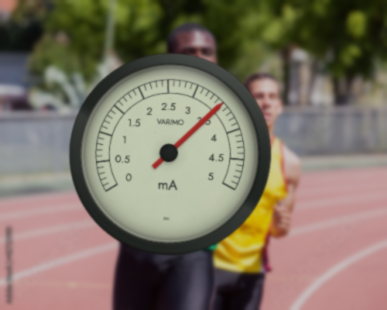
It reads value=3.5 unit=mA
